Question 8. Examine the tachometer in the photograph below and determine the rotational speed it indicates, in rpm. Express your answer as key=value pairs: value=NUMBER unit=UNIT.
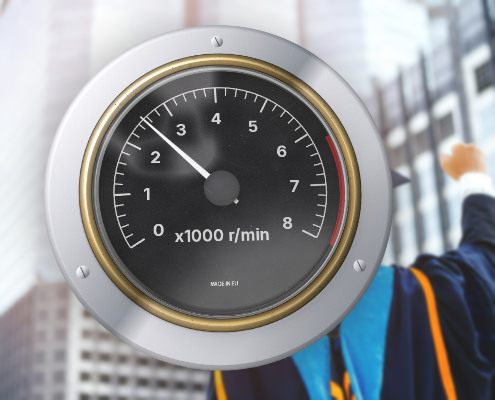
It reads value=2500 unit=rpm
